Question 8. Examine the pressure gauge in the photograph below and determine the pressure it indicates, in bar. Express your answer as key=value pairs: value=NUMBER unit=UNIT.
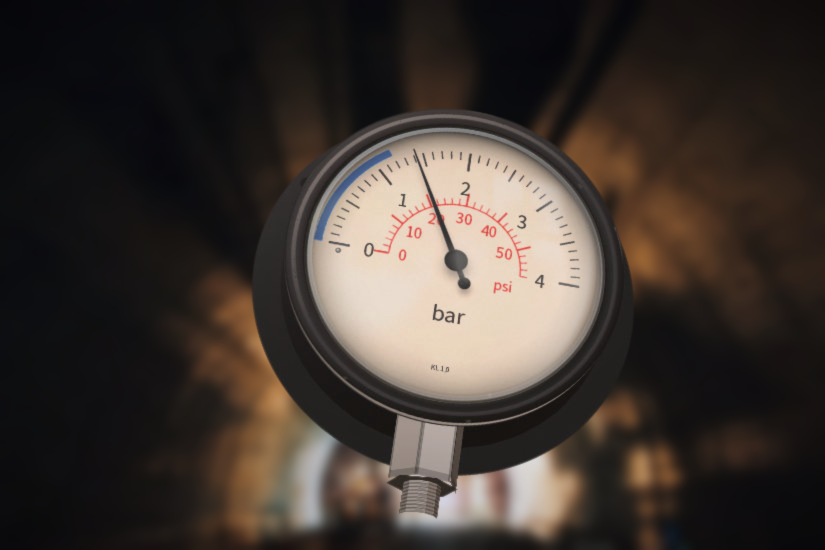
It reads value=1.4 unit=bar
